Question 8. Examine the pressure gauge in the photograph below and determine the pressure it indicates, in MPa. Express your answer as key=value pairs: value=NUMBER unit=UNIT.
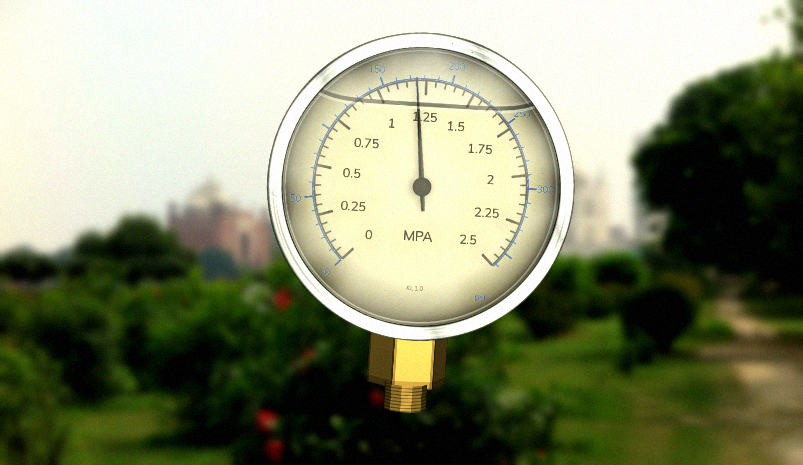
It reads value=1.2 unit=MPa
